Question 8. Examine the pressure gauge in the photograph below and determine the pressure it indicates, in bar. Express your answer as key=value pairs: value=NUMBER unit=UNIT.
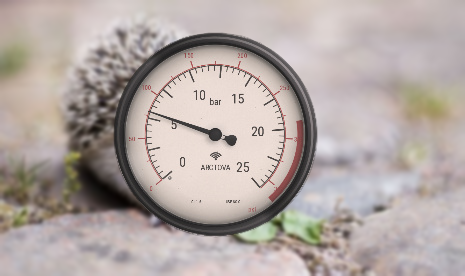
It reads value=5.5 unit=bar
